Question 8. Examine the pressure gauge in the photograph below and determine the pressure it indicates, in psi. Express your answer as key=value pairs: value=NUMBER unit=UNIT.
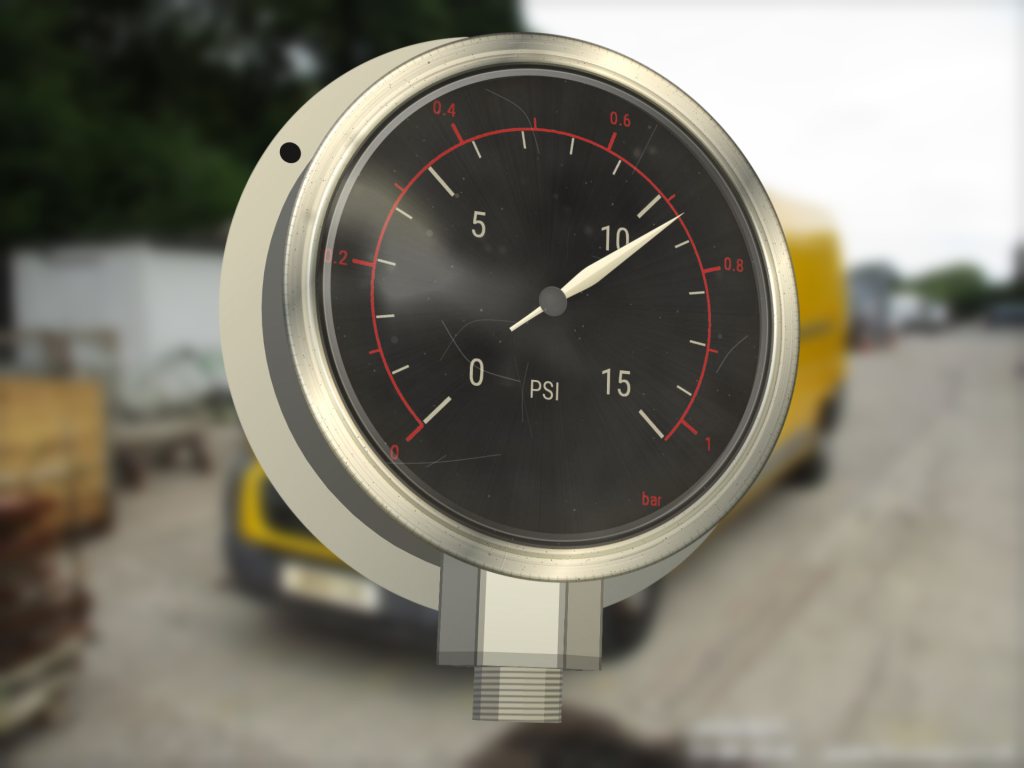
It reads value=10.5 unit=psi
